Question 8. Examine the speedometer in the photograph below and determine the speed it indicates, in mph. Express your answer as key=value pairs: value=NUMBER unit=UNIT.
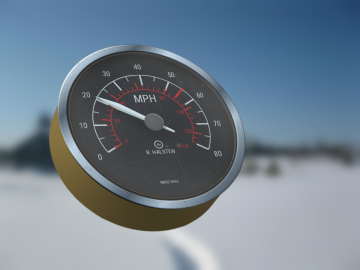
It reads value=20 unit=mph
